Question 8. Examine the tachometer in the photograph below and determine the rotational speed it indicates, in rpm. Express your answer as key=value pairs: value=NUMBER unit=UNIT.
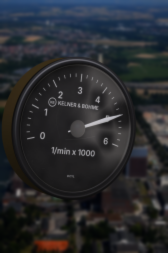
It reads value=5000 unit=rpm
